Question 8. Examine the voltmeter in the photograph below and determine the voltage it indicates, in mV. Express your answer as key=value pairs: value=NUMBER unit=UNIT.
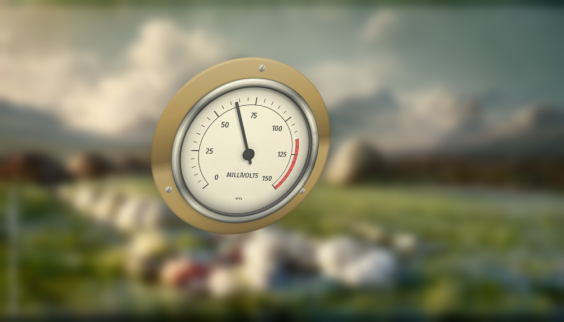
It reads value=62.5 unit=mV
